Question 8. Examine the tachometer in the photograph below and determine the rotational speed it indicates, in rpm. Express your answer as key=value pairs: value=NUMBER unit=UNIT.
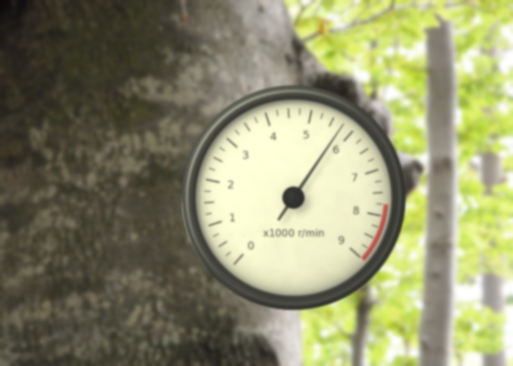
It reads value=5750 unit=rpm
